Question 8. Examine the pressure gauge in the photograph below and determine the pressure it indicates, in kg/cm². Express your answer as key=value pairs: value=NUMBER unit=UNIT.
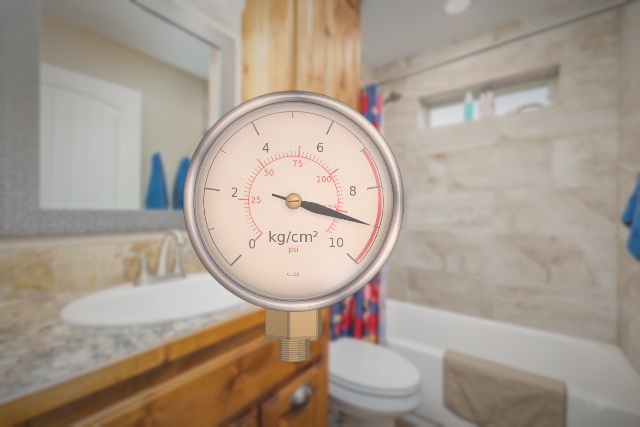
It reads value=9 unit=kg/cm²
